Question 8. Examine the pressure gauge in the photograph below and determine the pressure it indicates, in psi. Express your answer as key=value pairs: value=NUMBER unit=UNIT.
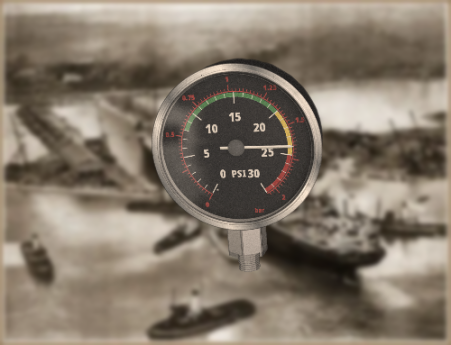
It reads value=24 unit=psi
